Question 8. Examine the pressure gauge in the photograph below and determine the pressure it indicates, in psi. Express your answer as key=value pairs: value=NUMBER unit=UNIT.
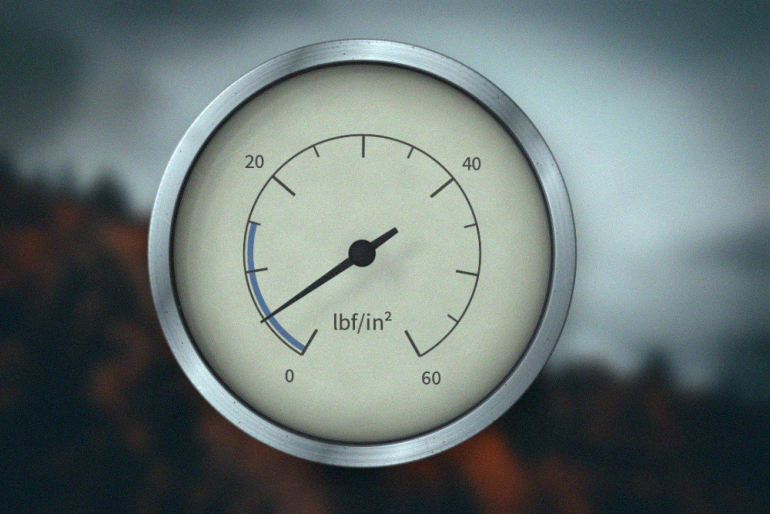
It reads value=5 unit=psi
